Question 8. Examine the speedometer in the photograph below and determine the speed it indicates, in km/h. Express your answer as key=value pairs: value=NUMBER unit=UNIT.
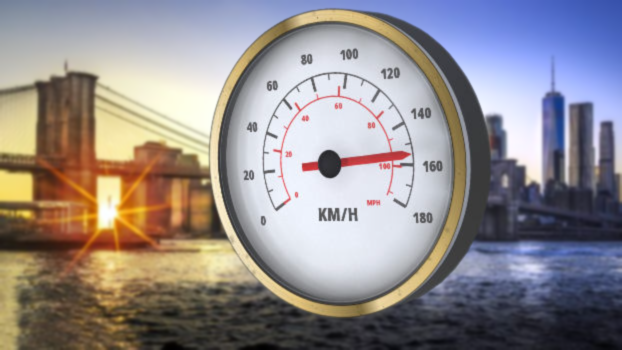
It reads value=155 unit=km/h
